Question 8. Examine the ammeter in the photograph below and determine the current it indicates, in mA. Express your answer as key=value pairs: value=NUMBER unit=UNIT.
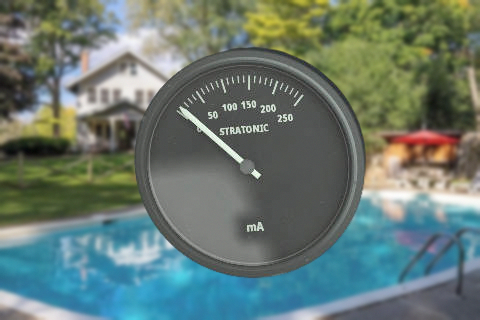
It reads value=10 unit=mA
